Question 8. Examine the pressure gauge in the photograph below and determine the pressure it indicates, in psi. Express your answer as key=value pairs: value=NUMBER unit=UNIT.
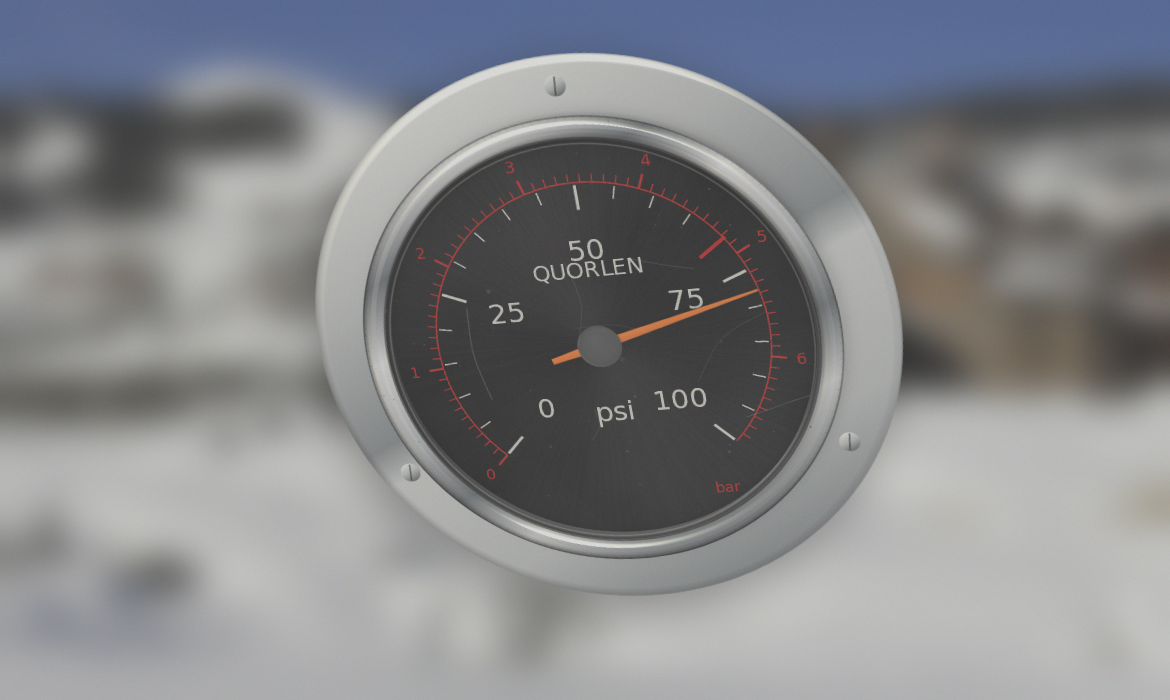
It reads value=77.5 unit=psi
